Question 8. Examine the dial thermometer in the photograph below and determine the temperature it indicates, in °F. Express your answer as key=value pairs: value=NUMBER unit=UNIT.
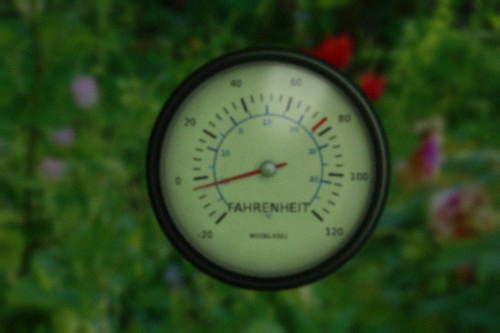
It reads value=-4 unit=°F
